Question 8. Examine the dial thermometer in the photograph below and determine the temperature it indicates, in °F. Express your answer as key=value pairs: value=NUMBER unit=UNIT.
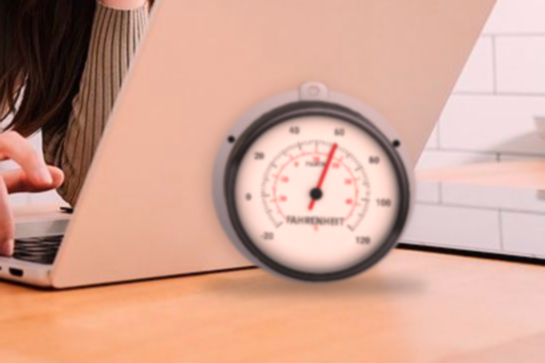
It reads value=60 unit=°F
